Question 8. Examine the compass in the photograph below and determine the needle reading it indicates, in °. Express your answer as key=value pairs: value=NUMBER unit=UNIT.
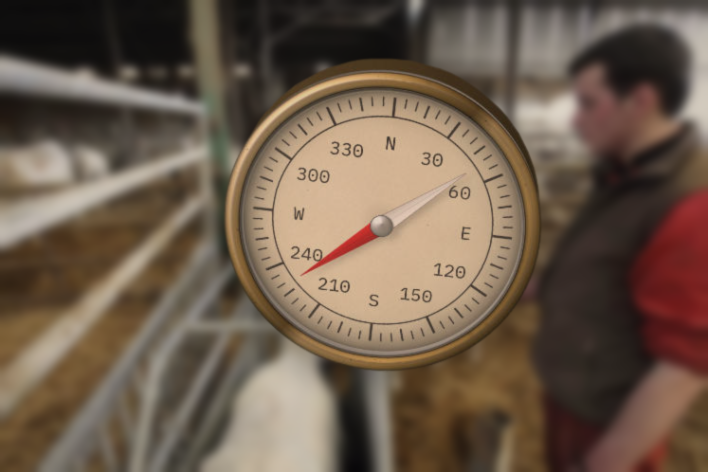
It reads value=230 unit=°
